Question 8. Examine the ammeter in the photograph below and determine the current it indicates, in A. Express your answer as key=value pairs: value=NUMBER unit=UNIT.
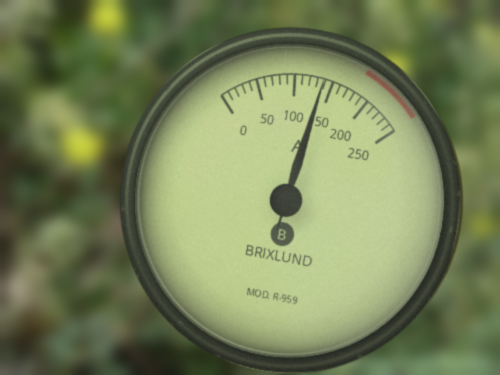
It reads value=140 unit=A
